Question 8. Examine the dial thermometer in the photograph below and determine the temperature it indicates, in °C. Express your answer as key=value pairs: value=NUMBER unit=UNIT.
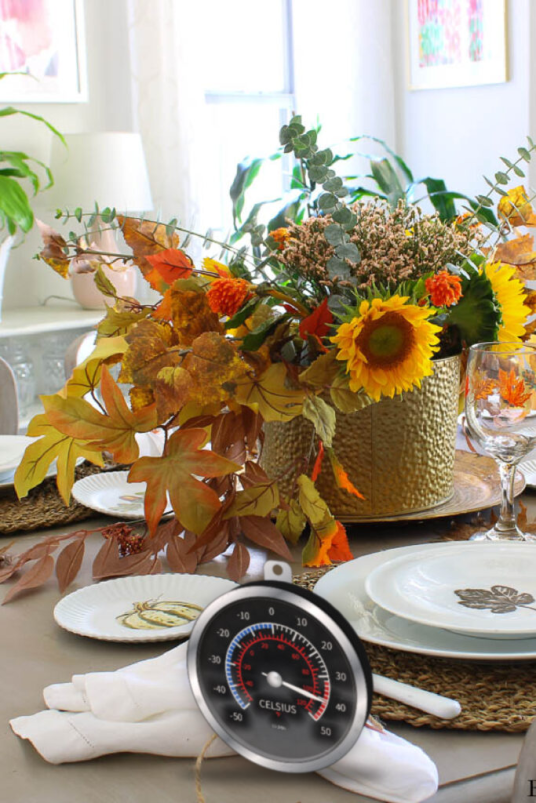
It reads value=40 unit=°C
